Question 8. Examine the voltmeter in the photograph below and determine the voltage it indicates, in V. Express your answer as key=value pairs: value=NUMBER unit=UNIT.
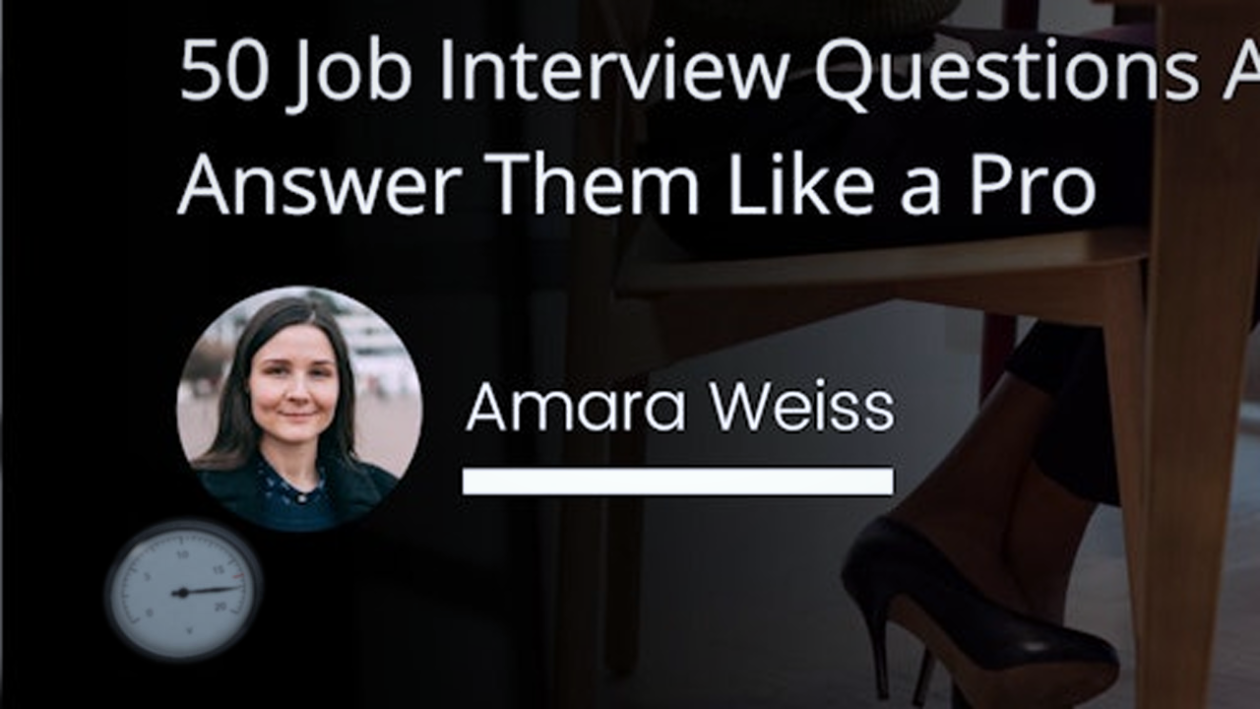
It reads value=17.5 unit=V
